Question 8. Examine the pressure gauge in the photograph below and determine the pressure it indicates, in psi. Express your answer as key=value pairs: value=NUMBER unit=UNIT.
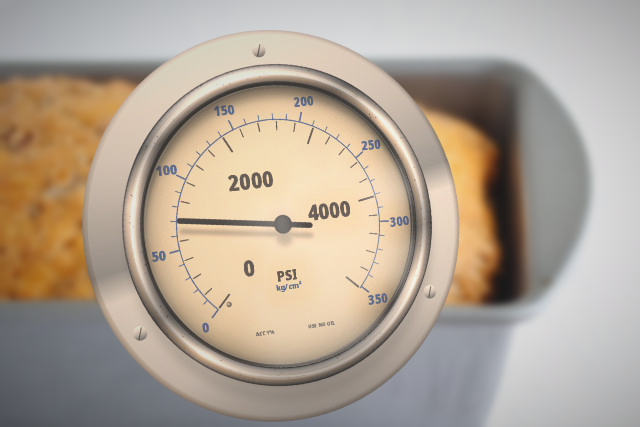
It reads value=1000 unit=psi
